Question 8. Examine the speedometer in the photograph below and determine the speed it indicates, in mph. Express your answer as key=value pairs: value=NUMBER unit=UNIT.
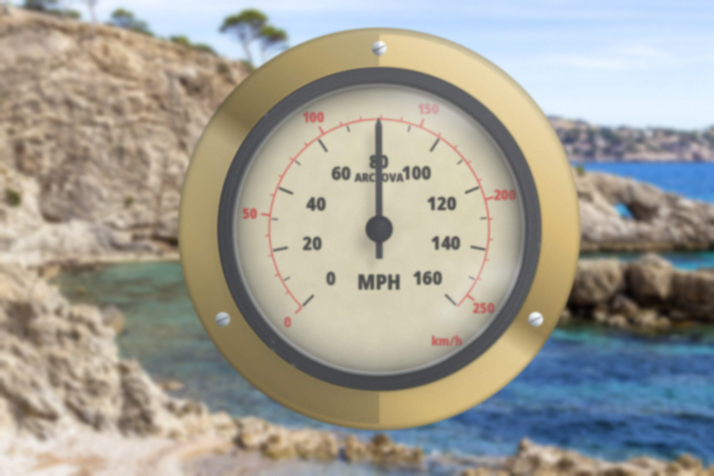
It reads value=80 unit=mph
